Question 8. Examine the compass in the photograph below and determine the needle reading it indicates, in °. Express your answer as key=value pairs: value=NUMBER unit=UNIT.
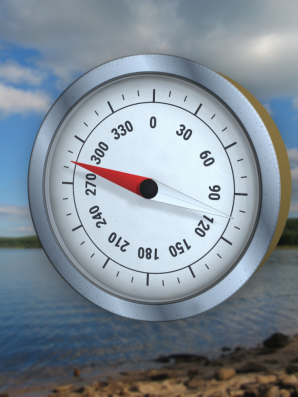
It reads value=285 unit=°
